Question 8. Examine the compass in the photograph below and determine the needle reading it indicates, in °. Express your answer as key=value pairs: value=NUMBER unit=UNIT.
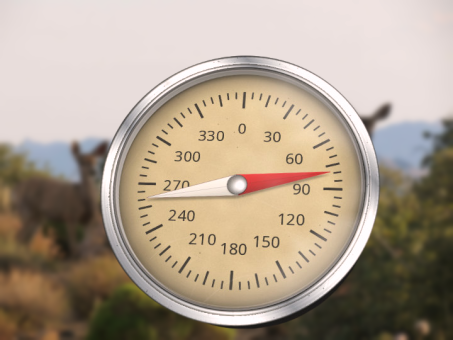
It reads value=80 unit=°
